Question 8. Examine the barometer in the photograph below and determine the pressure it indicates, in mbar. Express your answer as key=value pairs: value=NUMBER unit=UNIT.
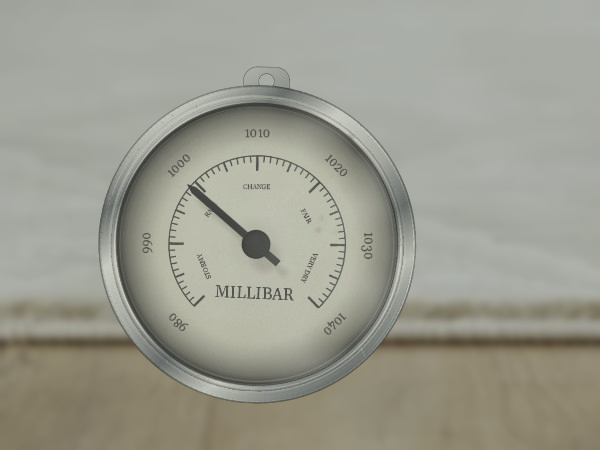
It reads value=999 unit=mbar
